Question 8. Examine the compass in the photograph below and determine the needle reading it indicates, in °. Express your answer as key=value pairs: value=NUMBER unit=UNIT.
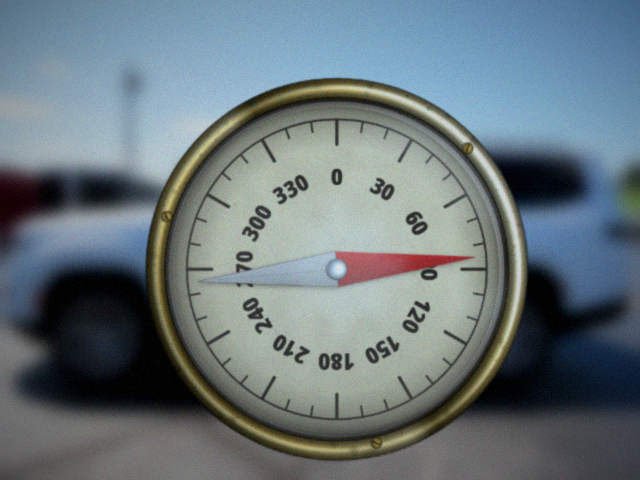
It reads value=85 unit=°
